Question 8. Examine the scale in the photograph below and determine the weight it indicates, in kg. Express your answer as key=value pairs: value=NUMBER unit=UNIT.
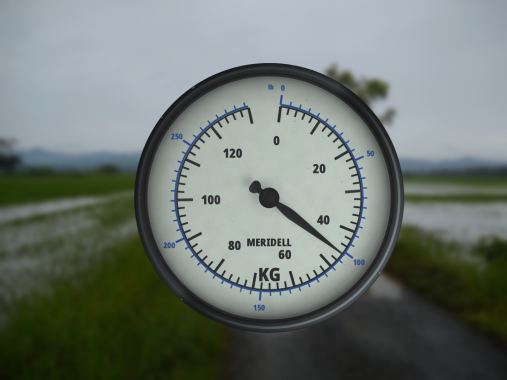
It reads value=46 unit=kg
